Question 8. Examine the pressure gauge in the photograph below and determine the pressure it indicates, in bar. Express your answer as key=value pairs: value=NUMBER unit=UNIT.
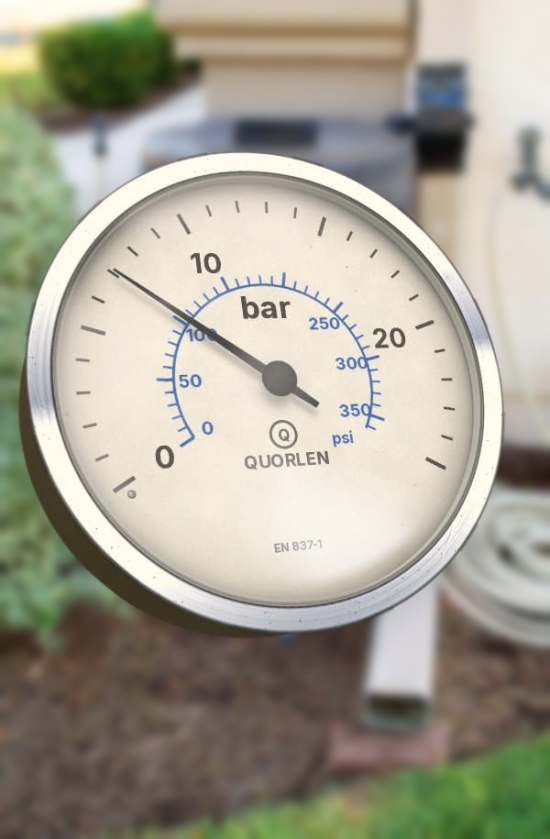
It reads value=7 unit=bar
